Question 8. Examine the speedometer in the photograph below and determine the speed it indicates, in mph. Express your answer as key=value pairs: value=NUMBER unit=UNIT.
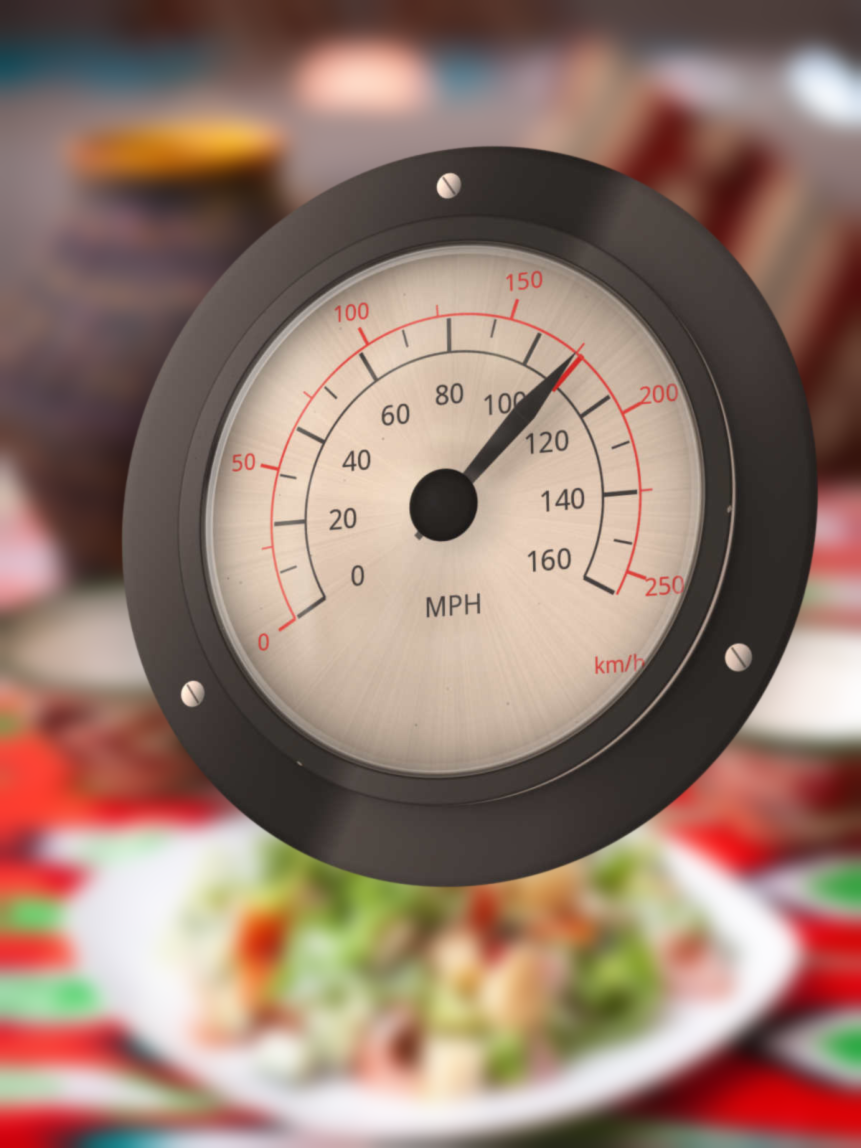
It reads value=110 unit=mph
